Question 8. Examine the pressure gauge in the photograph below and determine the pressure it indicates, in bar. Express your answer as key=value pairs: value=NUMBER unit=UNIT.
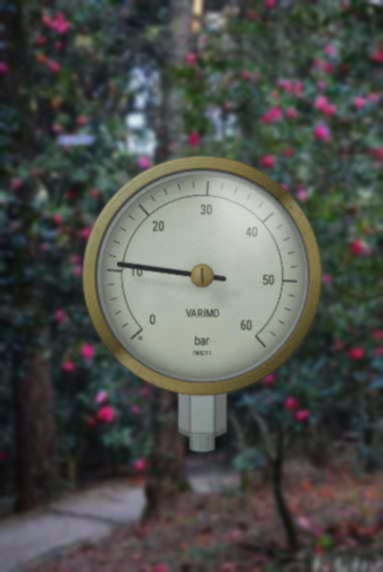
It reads value=11 unit=bar
